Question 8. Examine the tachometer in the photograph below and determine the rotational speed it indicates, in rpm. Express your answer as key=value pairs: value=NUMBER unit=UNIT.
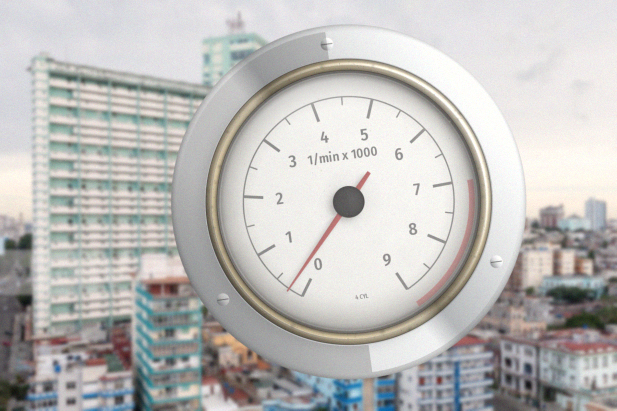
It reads value=250 unit=rpm
